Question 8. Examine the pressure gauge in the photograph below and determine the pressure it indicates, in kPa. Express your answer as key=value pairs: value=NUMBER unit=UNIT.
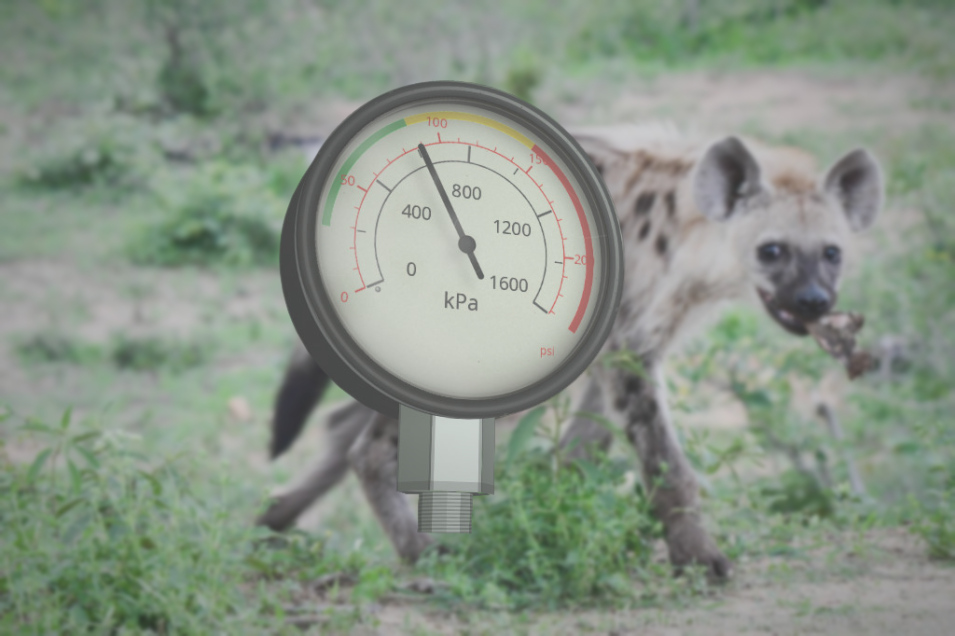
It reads value=600 unit=kPa
